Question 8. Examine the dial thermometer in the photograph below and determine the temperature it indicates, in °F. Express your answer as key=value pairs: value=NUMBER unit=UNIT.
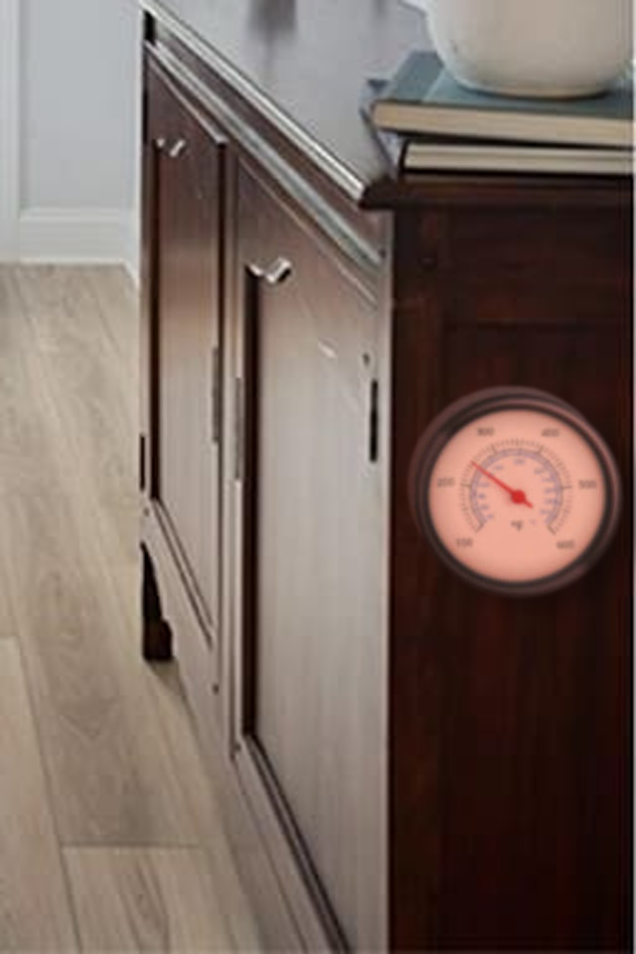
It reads value=250 unit=°F
